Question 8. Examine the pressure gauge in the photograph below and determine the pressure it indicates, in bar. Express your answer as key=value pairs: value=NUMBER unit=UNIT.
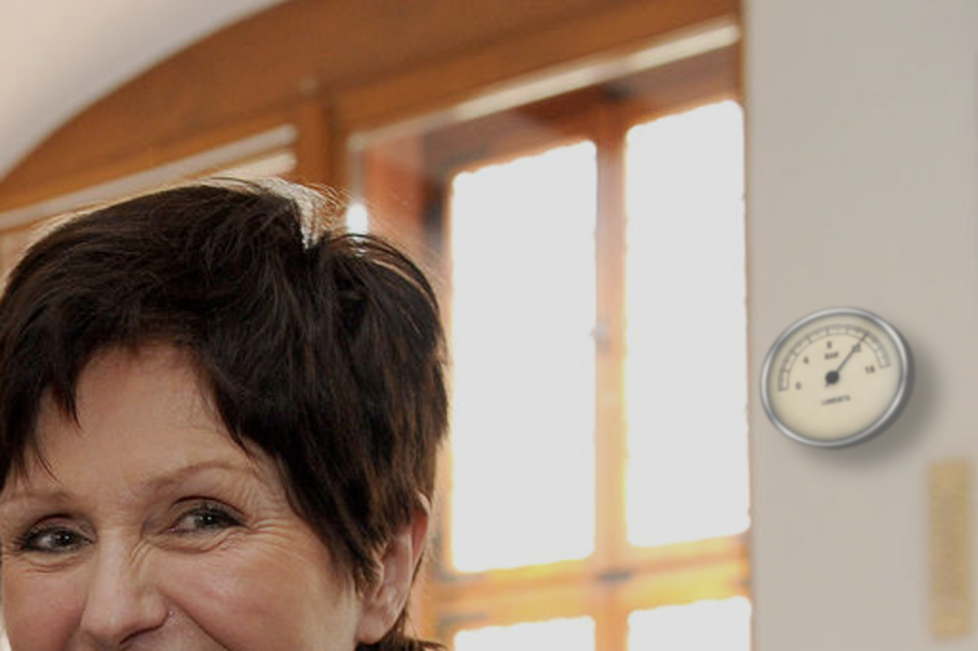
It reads value=12 unit=bar
